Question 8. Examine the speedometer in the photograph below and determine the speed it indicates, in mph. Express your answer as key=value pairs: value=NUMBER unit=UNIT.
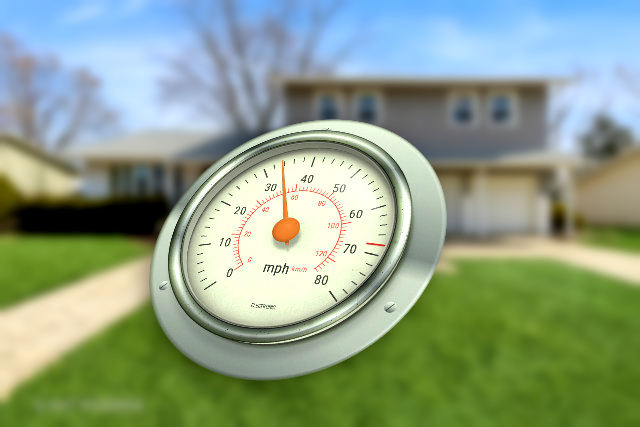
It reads value=34 unit=mph
